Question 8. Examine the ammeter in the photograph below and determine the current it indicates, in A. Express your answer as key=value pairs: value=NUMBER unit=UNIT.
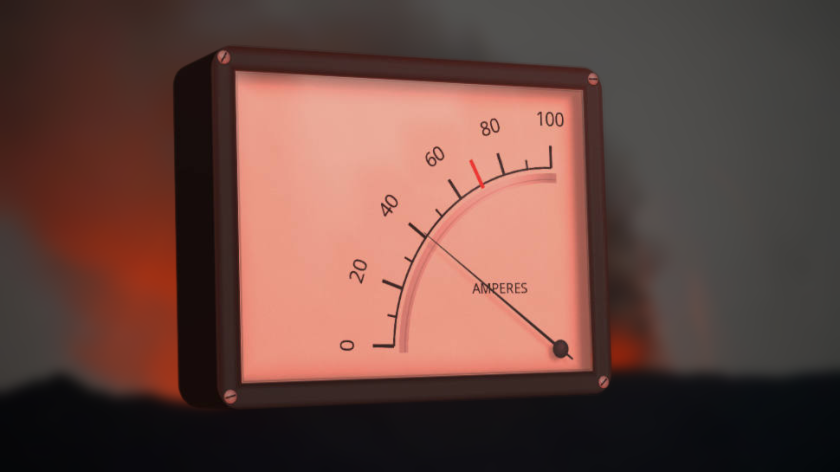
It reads value=40 unit=A
